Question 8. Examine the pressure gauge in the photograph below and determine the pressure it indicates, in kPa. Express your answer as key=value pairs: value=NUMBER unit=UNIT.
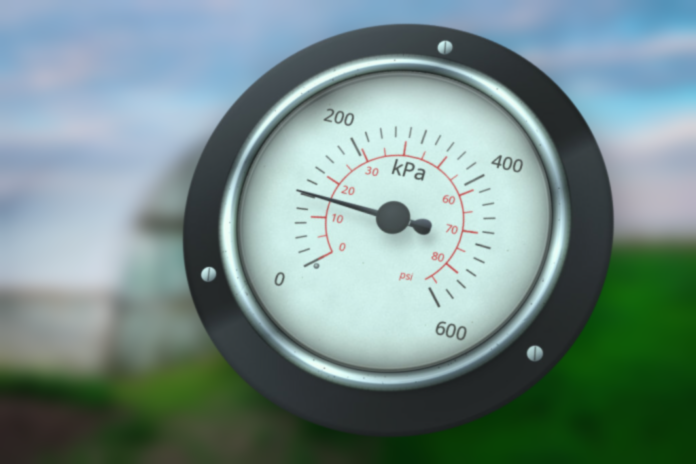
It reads value=100 unit=kPa
